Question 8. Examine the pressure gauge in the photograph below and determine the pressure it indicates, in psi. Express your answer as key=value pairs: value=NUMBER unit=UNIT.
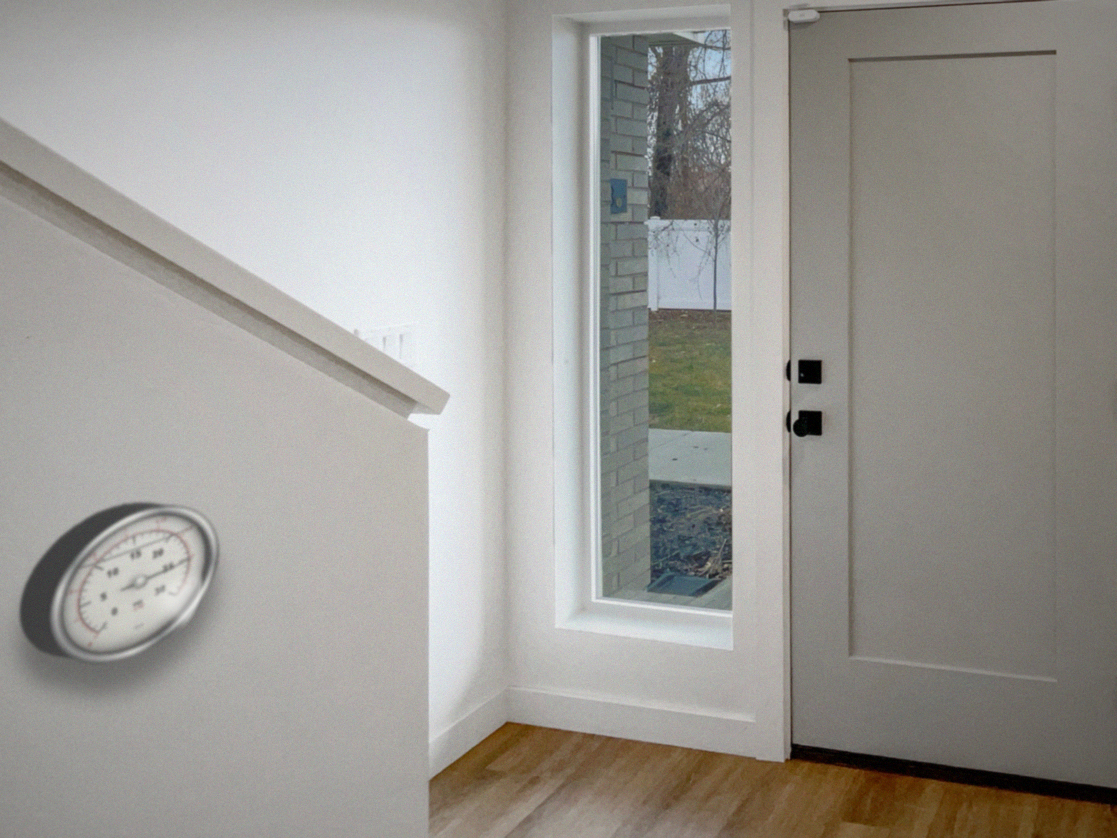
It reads value=25 unit=psi
